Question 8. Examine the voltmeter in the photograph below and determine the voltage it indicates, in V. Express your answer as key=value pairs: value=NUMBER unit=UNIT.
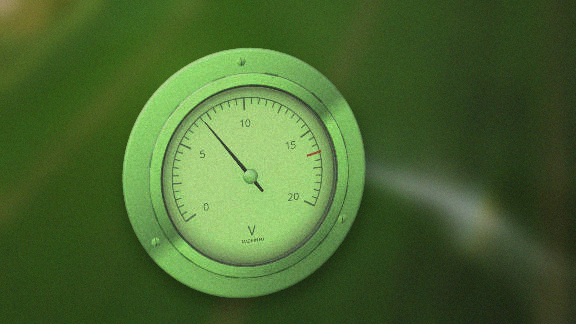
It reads value=7 unit=V
